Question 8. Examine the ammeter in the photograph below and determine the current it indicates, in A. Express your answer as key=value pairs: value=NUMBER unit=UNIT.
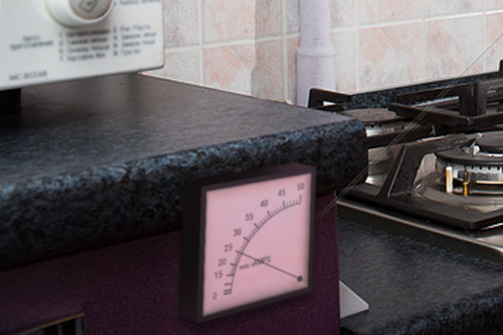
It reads value=25 unit=A
